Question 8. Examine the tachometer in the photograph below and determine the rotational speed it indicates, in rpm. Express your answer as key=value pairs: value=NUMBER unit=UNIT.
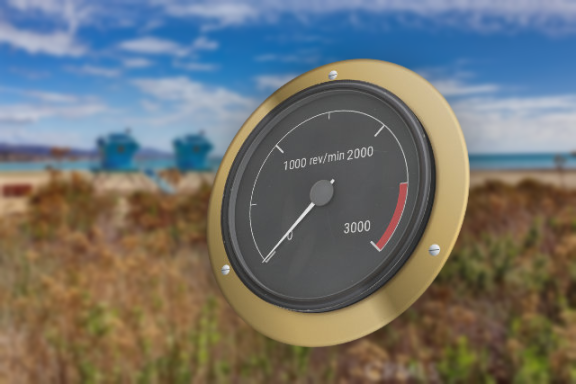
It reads value=0 unit=rpm
